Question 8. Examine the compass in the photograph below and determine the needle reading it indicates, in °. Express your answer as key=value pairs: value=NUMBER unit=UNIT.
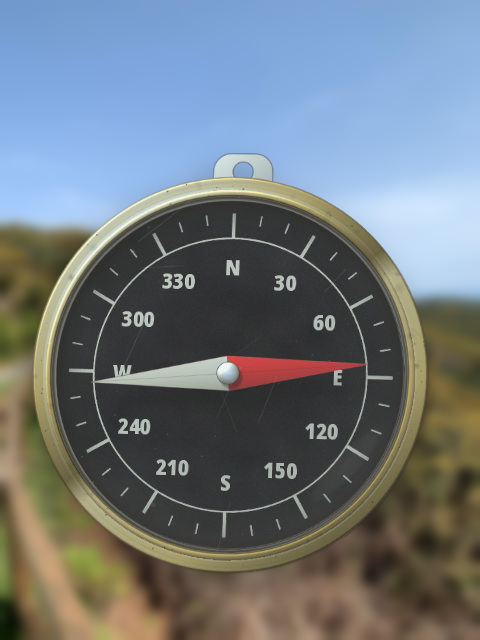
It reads value=85 unit=°
